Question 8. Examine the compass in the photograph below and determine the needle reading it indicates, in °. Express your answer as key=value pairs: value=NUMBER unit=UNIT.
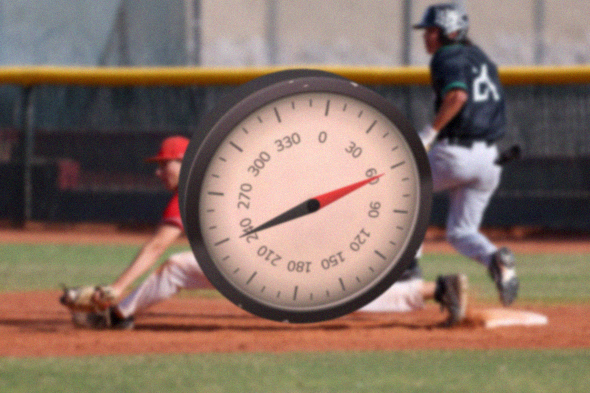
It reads value=60 unit=°
